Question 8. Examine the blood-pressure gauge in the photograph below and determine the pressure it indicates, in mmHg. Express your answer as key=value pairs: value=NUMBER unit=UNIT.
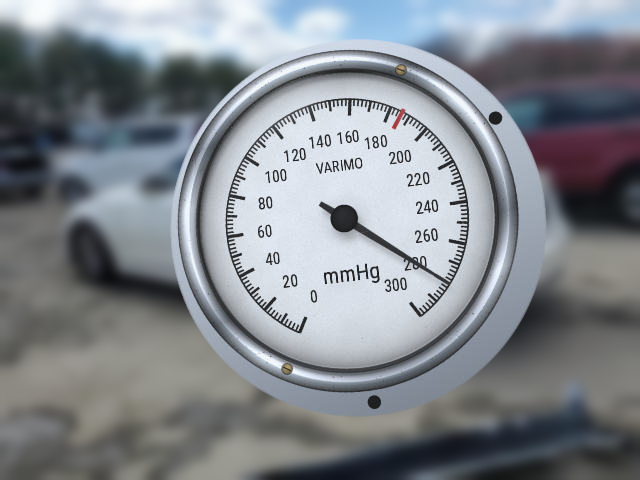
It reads value=280 unit=mmHg
